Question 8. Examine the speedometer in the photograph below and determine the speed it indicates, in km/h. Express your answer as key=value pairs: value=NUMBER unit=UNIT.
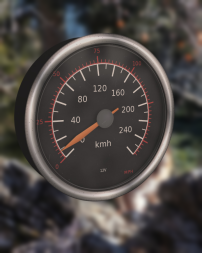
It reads value=10 unit=km/h
